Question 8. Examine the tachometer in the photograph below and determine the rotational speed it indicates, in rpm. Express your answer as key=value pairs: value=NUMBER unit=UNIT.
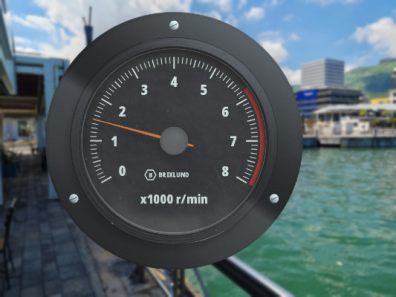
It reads value=1500 unit=rpm
